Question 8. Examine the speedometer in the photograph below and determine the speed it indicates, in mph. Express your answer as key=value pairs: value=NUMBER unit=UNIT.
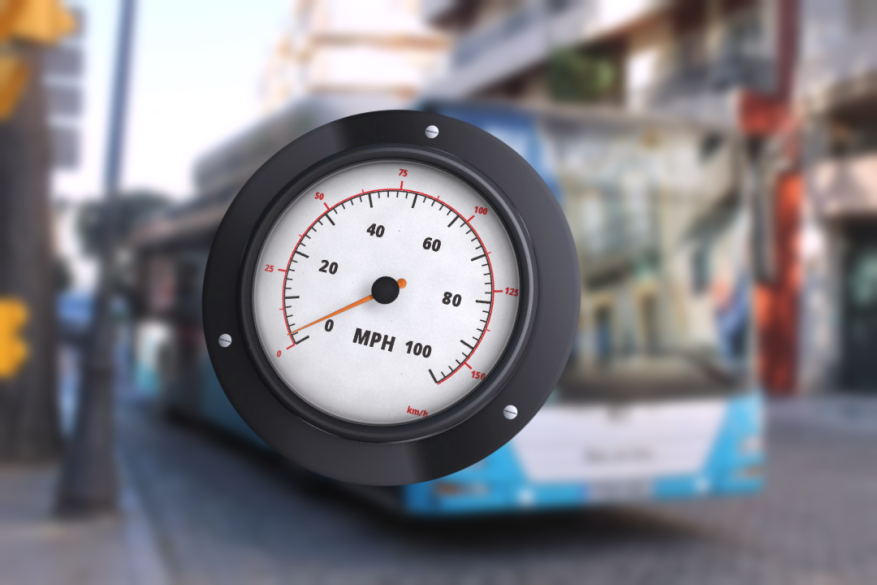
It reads value=2 unit=mph
